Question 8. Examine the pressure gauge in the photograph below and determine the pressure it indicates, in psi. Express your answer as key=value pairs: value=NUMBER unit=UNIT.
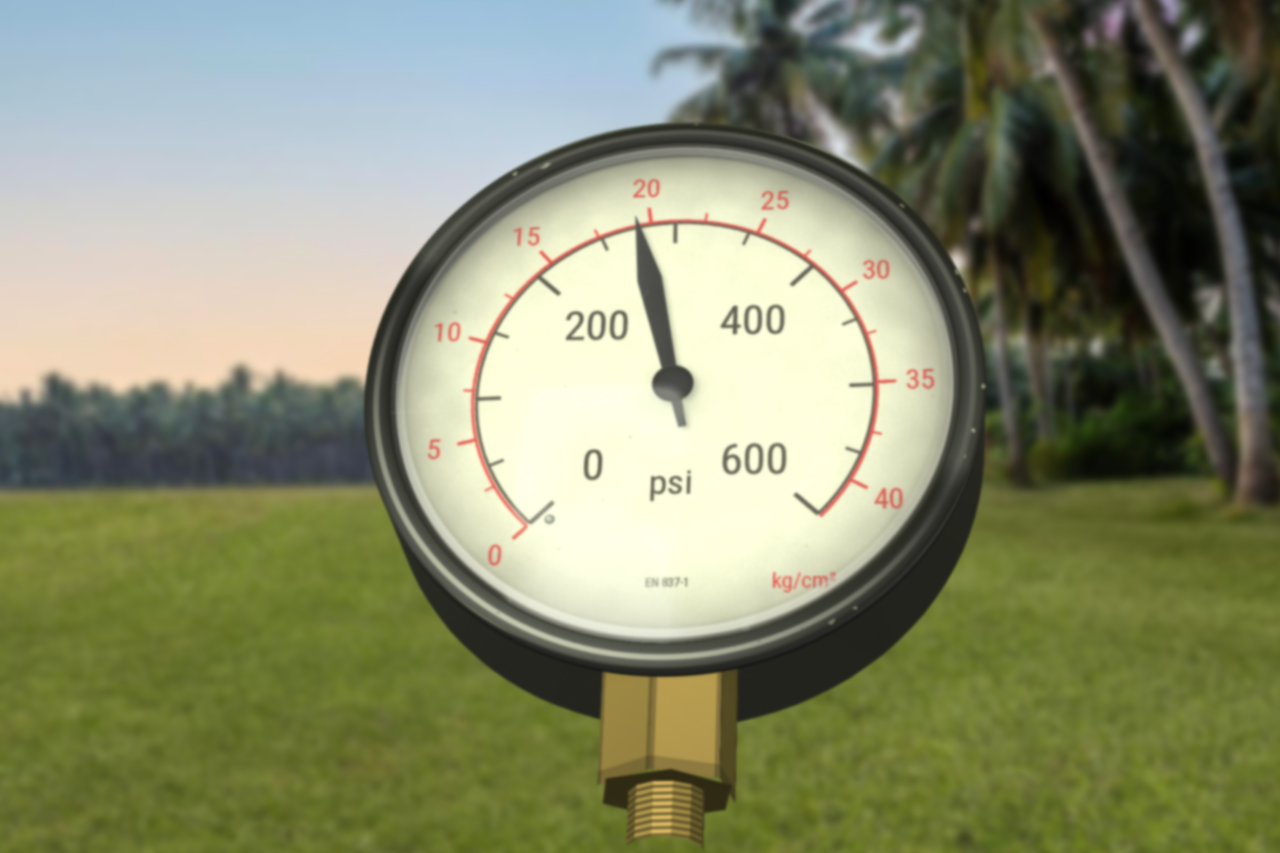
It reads value=275 unit=psi
